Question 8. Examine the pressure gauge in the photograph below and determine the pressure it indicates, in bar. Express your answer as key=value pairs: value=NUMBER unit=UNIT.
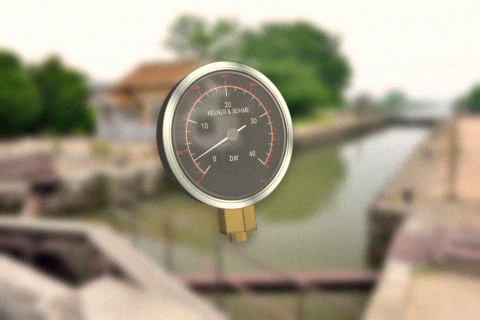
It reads value=3 unit=bar
